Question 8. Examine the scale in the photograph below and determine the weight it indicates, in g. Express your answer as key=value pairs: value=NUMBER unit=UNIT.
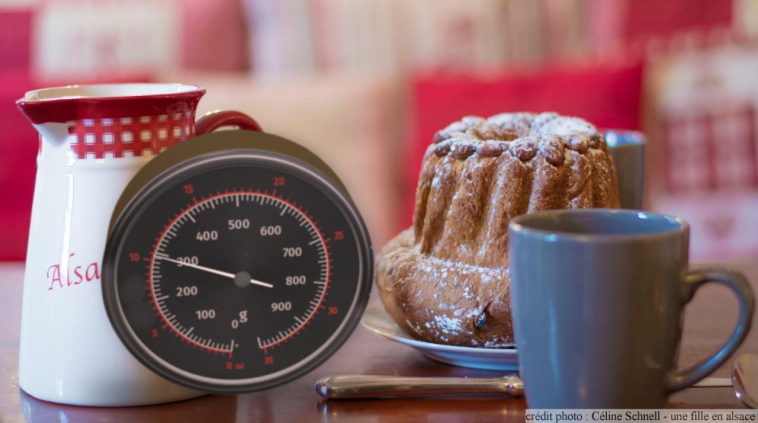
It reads value=300 unit=g
